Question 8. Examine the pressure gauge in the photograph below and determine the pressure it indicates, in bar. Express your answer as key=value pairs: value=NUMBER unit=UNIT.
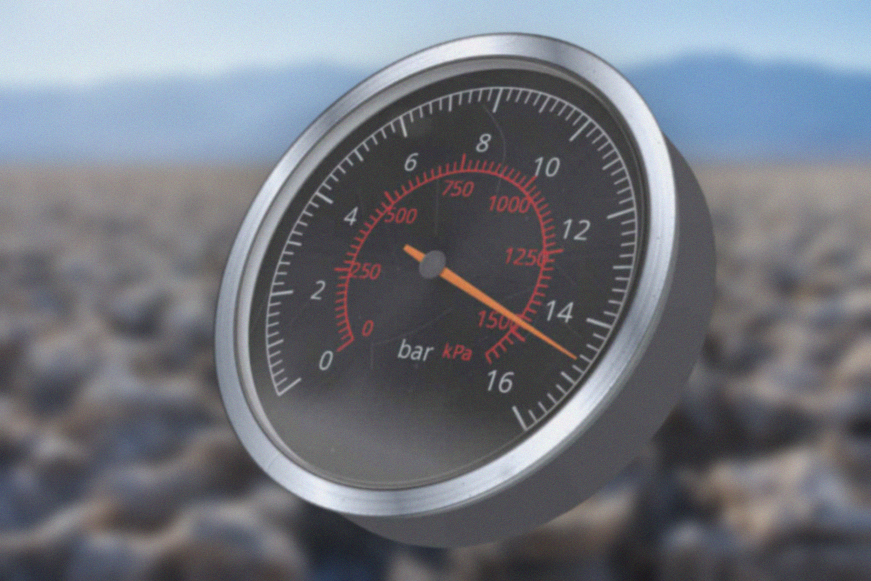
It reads value=14.7 unit=bar
